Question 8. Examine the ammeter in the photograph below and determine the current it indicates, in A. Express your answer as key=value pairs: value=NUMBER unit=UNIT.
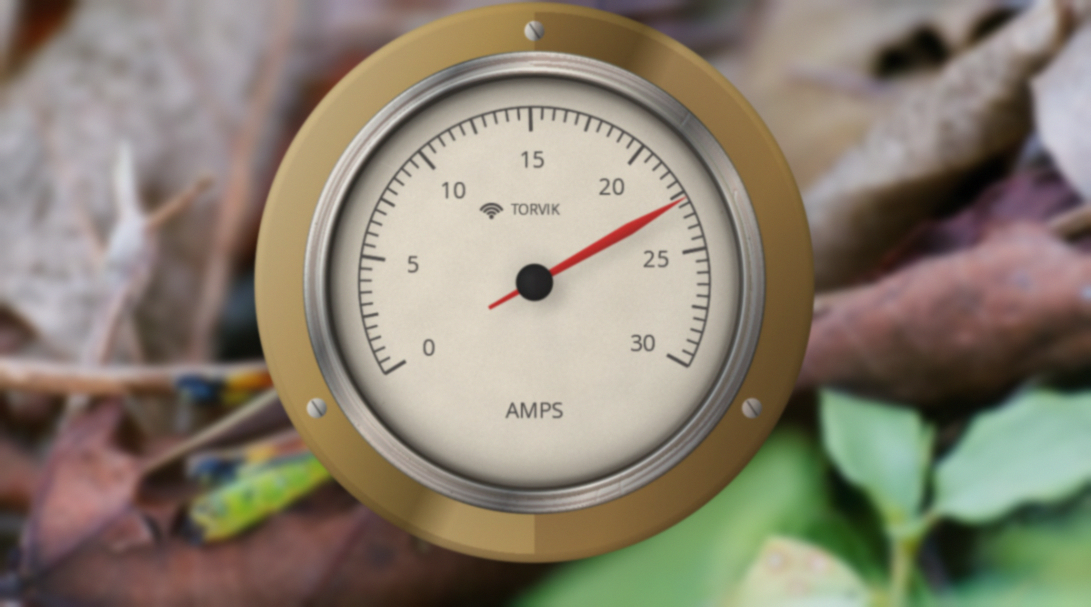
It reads value=22.75 unit=A
